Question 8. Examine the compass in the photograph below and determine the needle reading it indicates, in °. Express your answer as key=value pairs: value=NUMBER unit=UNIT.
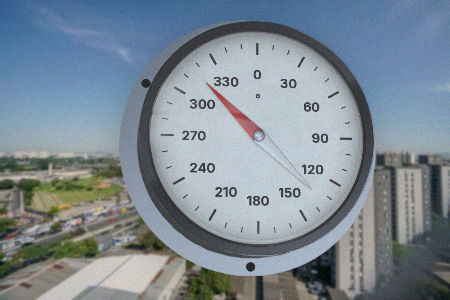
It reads value=315 unit=°
